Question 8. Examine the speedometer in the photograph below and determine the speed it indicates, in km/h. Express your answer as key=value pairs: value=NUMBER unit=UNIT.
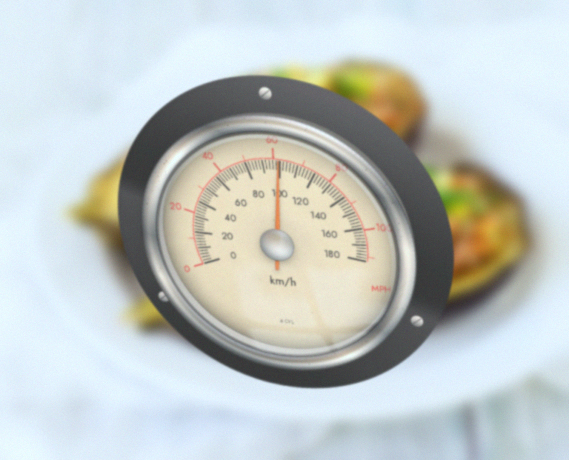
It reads value=100 unit=km/h
